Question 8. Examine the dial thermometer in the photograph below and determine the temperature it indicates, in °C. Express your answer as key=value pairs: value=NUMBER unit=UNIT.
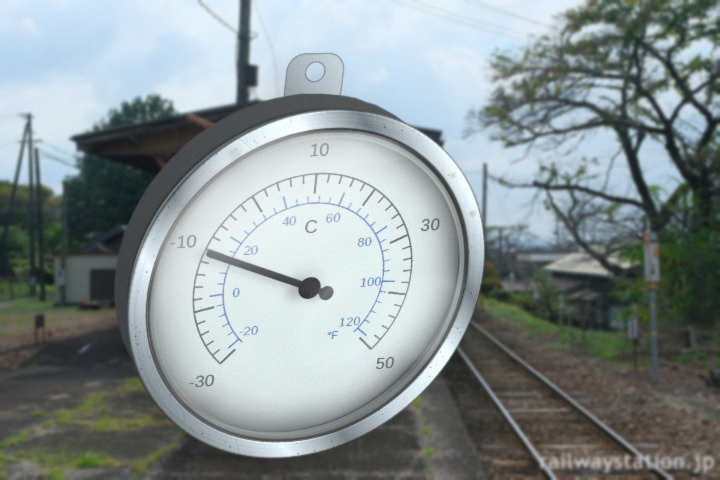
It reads value=-10 unit=°C
